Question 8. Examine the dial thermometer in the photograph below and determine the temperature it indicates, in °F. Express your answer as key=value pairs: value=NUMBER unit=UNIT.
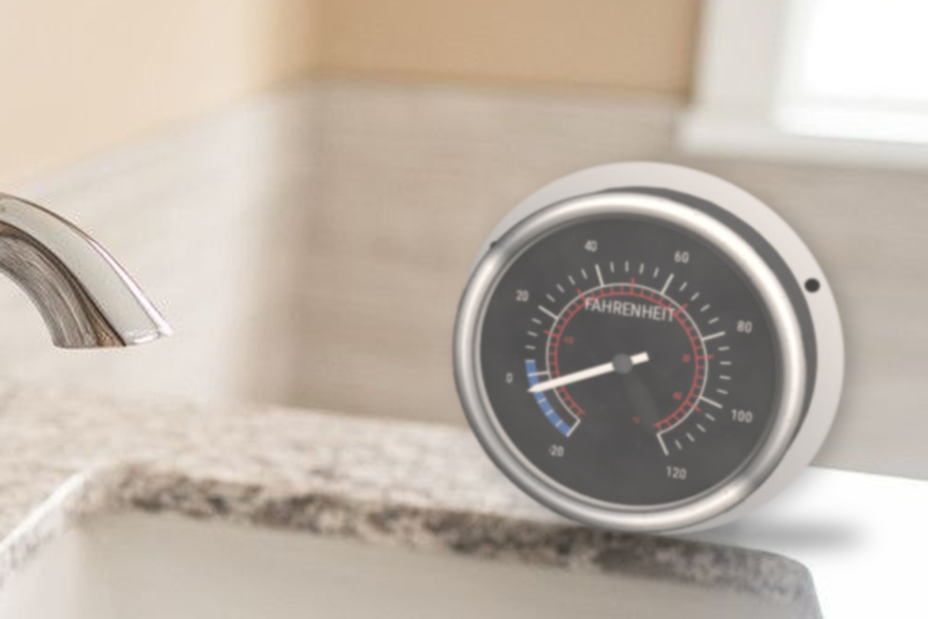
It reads value=-4 unit=°F
